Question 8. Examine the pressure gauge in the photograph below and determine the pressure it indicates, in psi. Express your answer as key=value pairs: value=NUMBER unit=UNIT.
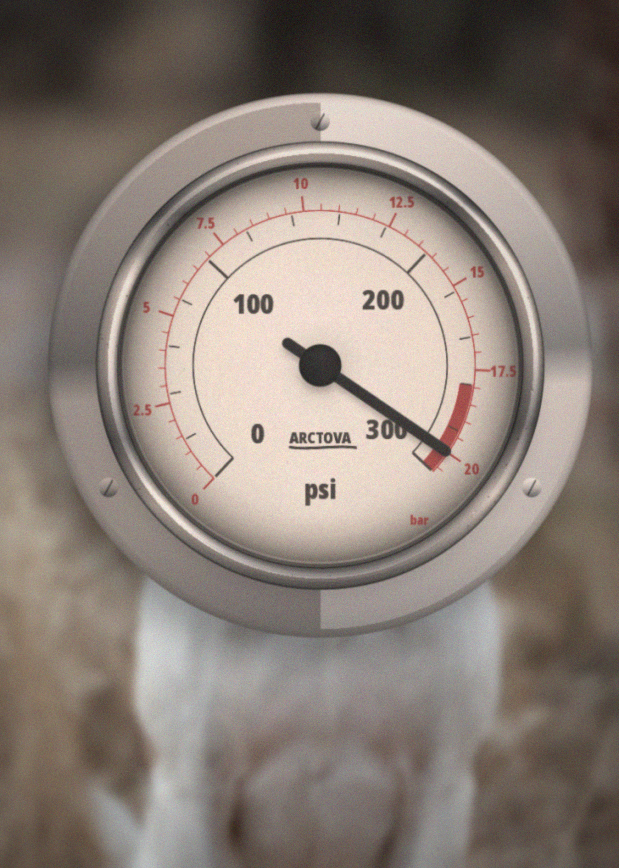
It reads value=290 unit=psi
